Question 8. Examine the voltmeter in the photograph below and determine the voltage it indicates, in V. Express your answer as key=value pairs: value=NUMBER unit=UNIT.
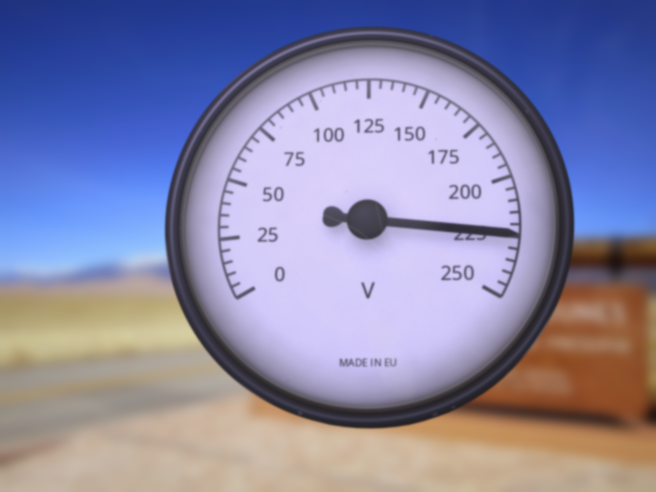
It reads value=225 unit=V
